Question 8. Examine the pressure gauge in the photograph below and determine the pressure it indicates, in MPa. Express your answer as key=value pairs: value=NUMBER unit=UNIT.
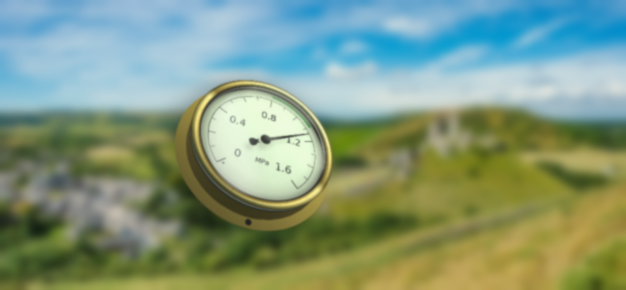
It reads value=1.15 unit=MPa
